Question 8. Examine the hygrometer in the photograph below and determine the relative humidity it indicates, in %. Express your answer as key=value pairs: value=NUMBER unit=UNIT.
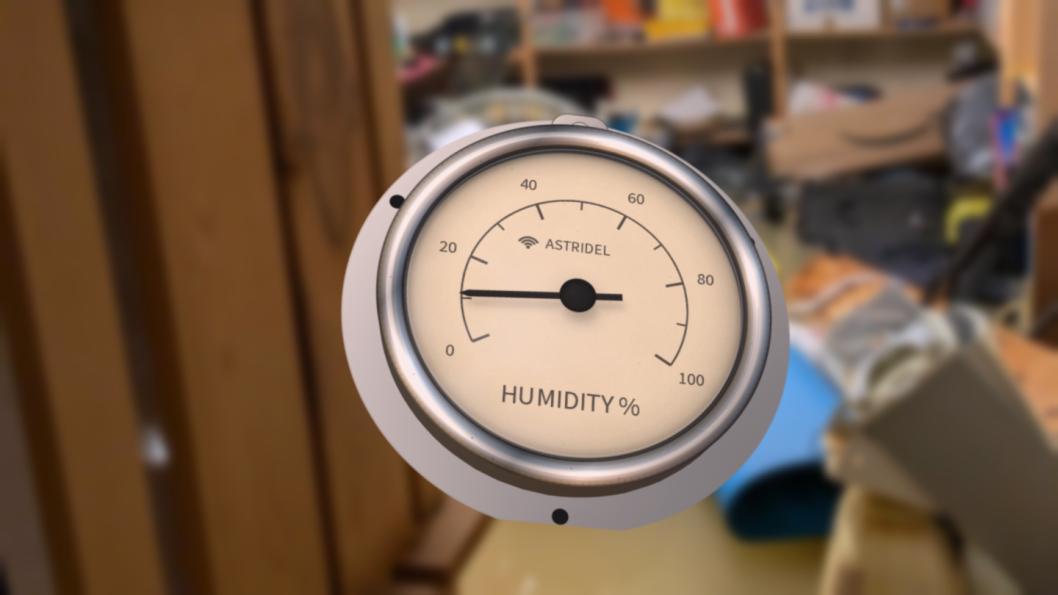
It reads value=10 unit=%
